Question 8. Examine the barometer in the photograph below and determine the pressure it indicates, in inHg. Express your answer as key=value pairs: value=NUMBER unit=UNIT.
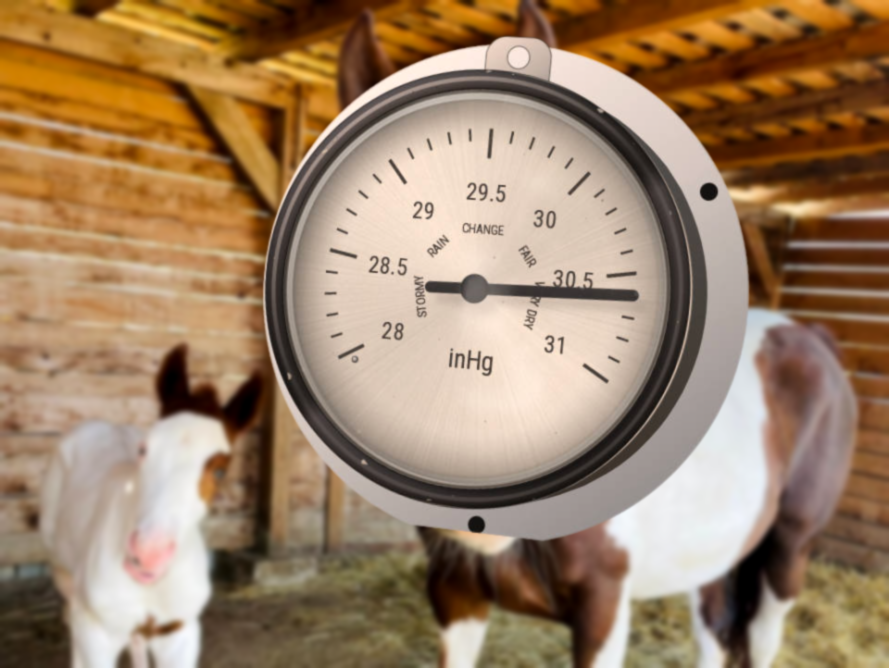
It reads value=30.6 unit=inHg
